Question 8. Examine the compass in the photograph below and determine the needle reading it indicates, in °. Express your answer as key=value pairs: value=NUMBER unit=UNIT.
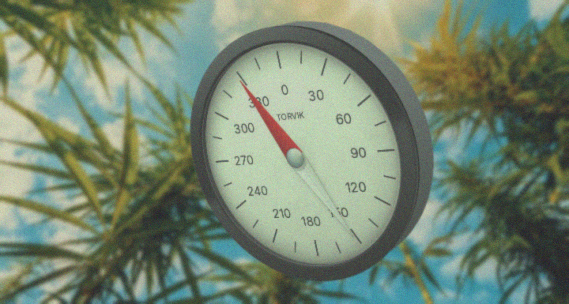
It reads value=330 unit=°
